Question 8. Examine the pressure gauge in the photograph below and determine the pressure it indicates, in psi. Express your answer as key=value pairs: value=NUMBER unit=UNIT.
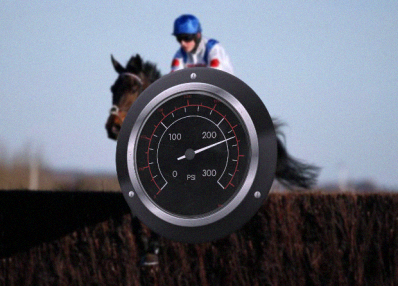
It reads value=230 unit=psi
